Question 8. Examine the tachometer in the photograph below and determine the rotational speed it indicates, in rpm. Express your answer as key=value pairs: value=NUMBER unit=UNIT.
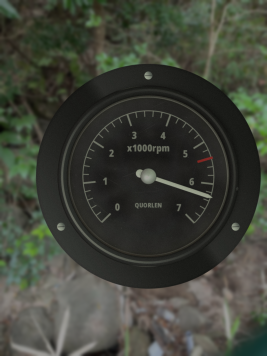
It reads value=6300 unit=rpm
